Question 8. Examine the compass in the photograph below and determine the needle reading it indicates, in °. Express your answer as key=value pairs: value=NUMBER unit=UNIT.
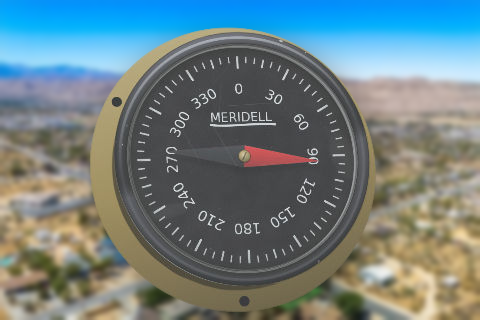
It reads value=95 unit=°
